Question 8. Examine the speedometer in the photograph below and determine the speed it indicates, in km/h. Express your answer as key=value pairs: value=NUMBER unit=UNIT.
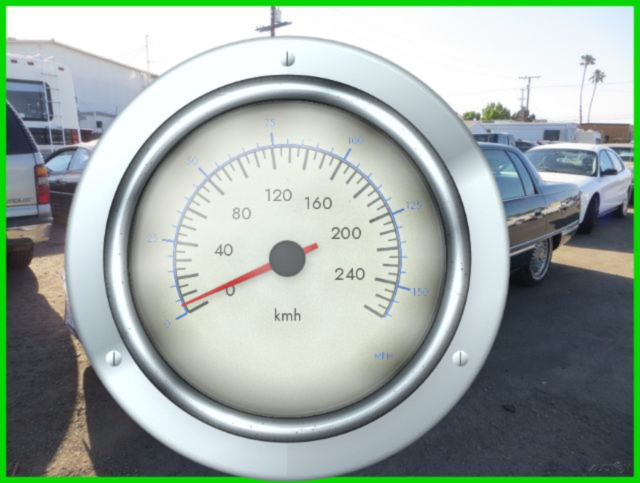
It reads value=5 unit=km/h
